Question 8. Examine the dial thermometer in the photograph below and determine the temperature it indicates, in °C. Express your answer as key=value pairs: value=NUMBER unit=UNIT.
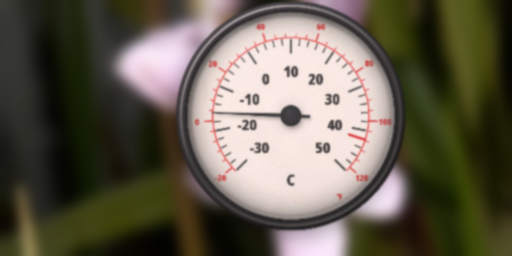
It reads value=-16 unit=°C
